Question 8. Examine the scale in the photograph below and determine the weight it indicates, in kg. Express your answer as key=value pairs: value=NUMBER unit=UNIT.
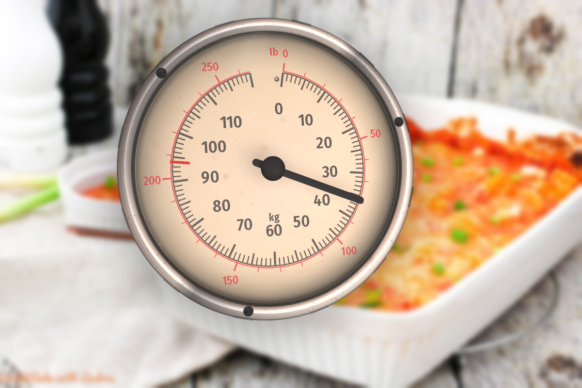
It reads value=36 unit=kg
